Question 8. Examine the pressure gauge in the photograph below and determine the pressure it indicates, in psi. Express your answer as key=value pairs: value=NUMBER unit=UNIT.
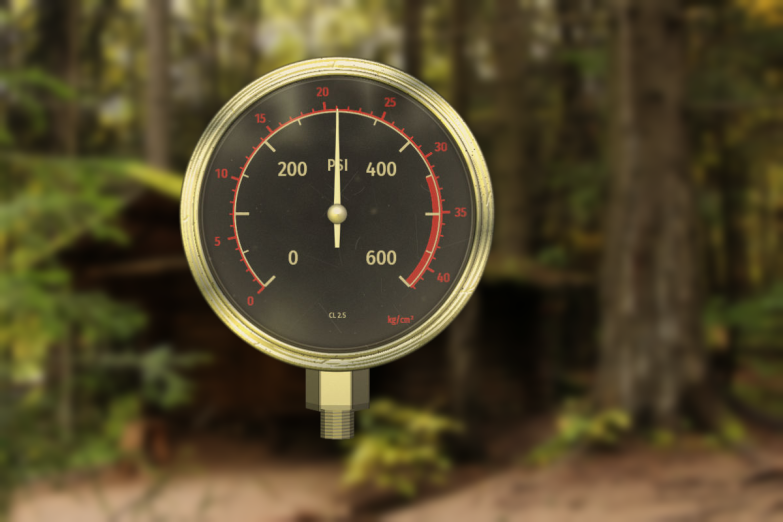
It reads value=300 unit=psi
